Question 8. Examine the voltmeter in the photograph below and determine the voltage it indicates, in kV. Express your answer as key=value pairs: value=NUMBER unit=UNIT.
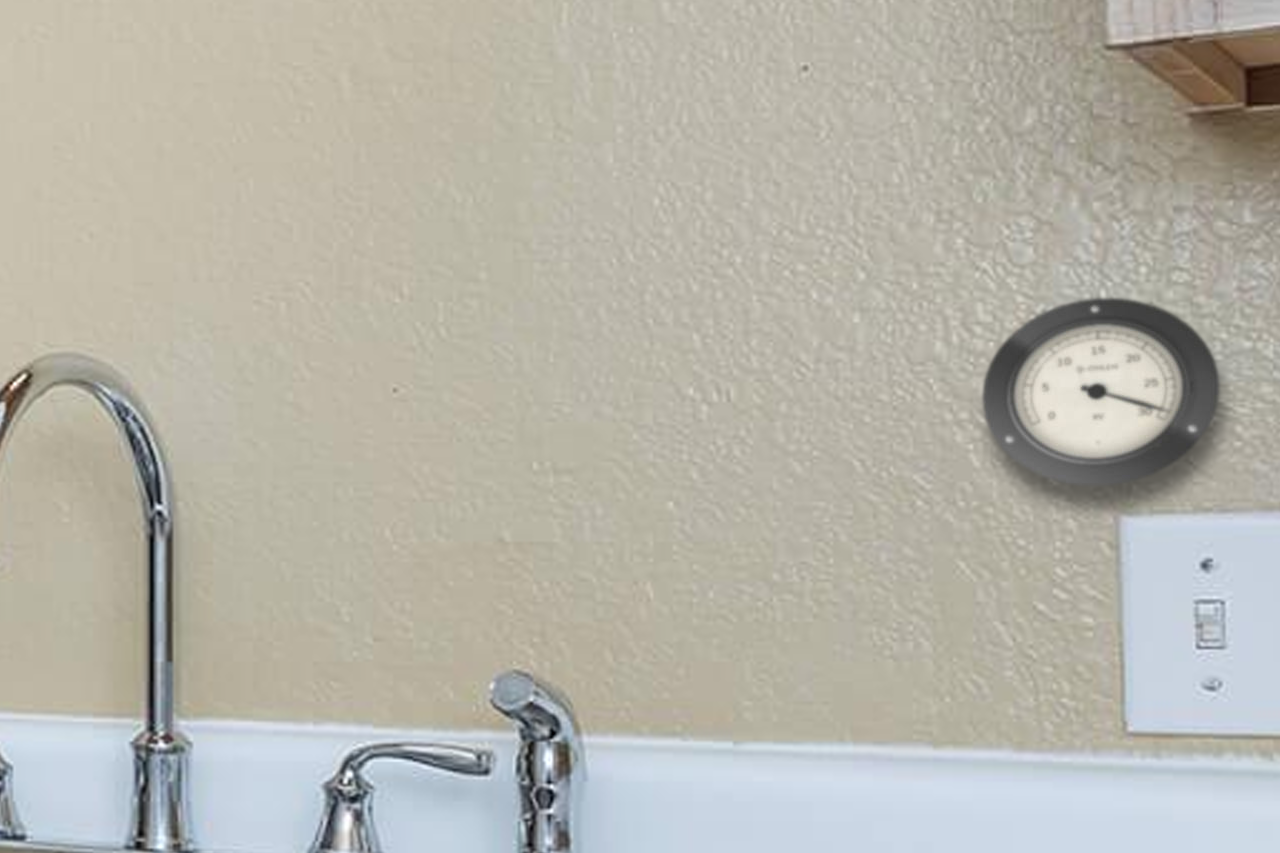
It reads value=29 unit=kV
